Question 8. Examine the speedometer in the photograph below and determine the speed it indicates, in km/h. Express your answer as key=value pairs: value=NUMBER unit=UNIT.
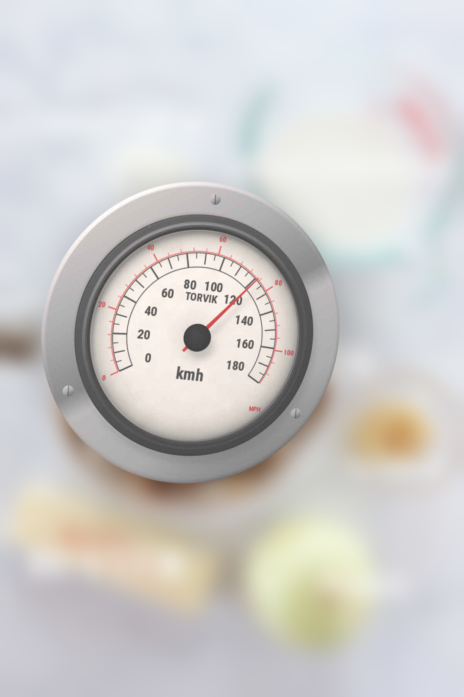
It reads value=120 unit=km/h
